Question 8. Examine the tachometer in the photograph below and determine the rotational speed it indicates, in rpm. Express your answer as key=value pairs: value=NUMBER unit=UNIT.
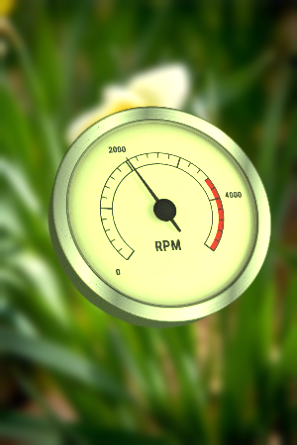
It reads value=2000 unit=rpm
